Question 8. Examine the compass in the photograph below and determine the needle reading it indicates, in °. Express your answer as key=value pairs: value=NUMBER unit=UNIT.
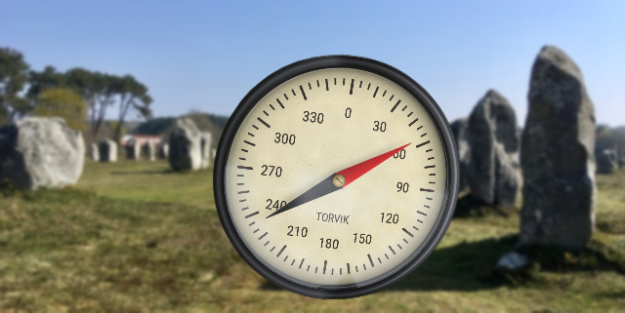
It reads value=55 unit=°
